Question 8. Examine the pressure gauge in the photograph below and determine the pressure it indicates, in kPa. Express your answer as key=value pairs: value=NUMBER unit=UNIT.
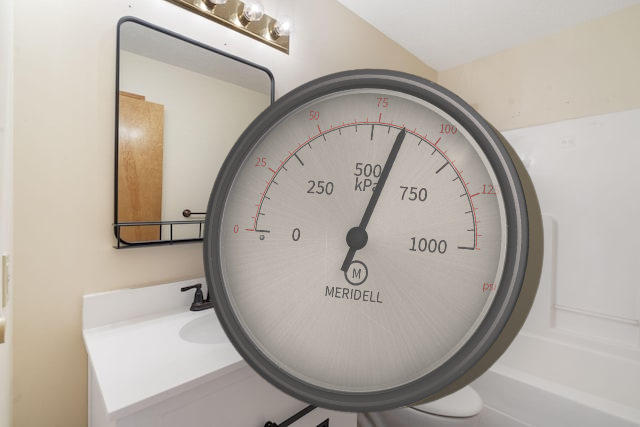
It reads value=600 unit=kPa
